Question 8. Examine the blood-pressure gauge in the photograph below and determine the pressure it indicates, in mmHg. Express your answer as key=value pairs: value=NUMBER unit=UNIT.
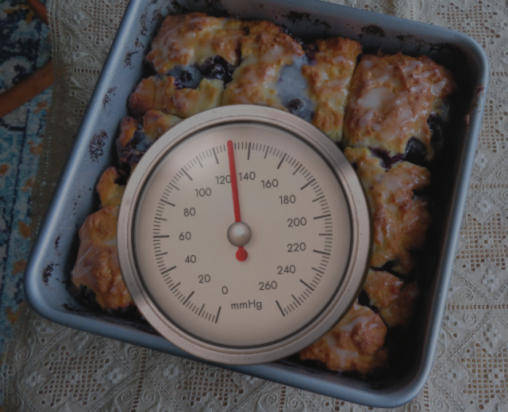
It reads value=130 unit=mmHg
